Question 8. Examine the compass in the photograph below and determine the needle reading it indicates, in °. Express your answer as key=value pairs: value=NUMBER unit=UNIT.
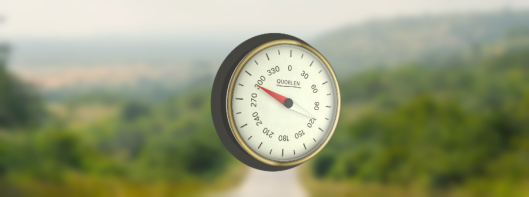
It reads value=292.5 unit=°
